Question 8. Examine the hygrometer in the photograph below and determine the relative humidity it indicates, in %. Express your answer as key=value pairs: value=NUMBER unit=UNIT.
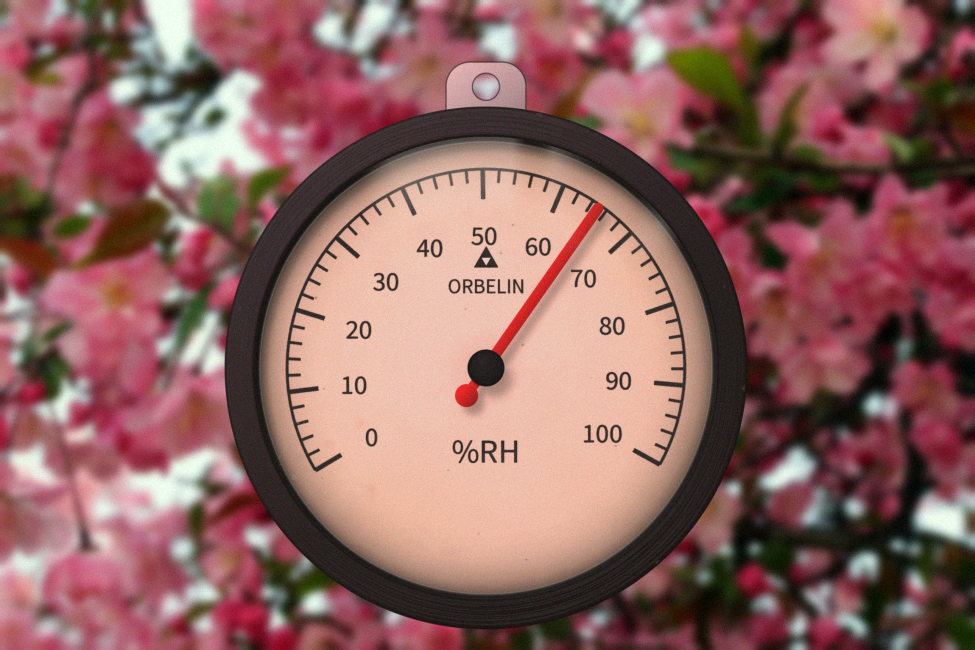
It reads value=65 unit=%
